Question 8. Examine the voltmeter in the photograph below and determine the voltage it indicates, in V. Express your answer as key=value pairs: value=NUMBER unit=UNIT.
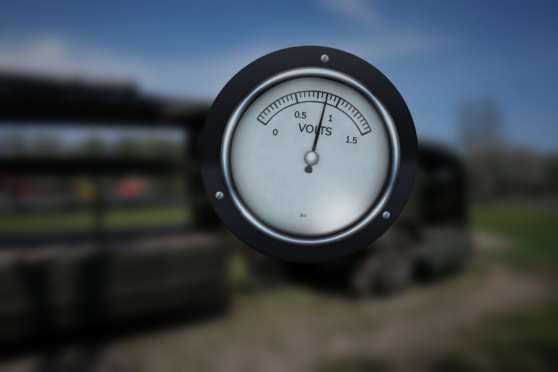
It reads value=0.85 unit=V
